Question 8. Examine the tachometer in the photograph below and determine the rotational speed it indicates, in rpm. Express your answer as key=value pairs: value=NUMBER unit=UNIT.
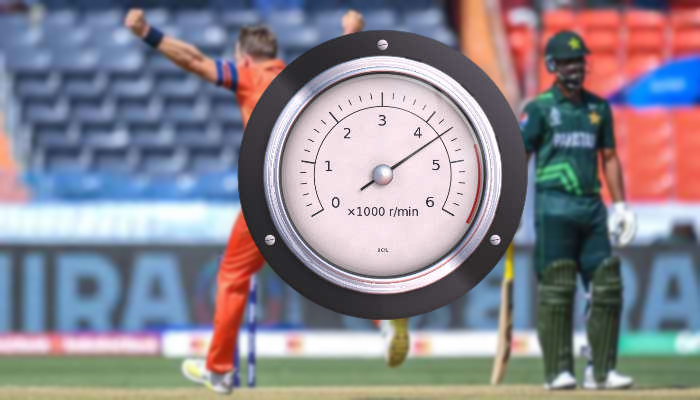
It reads value=4400 unit=rpm
